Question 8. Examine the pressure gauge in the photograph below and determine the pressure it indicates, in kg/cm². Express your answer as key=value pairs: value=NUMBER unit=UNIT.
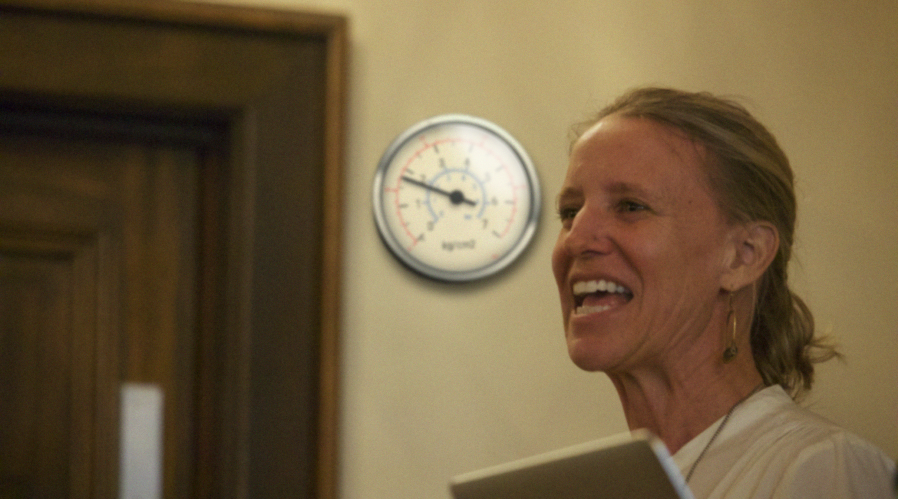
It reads value=1.75 unit=kg/cm²
